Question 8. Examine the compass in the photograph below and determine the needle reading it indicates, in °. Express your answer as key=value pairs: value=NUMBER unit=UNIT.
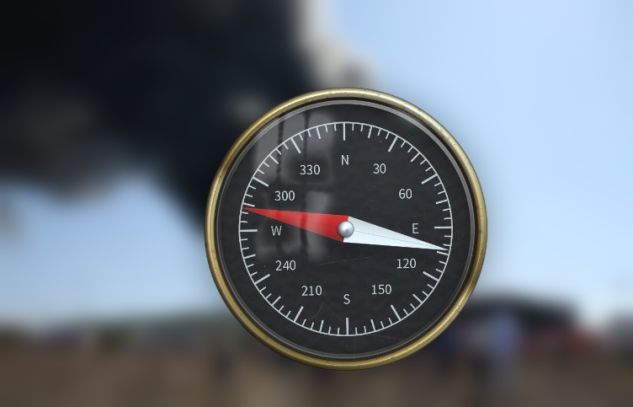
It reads value=282.5 unit=°
